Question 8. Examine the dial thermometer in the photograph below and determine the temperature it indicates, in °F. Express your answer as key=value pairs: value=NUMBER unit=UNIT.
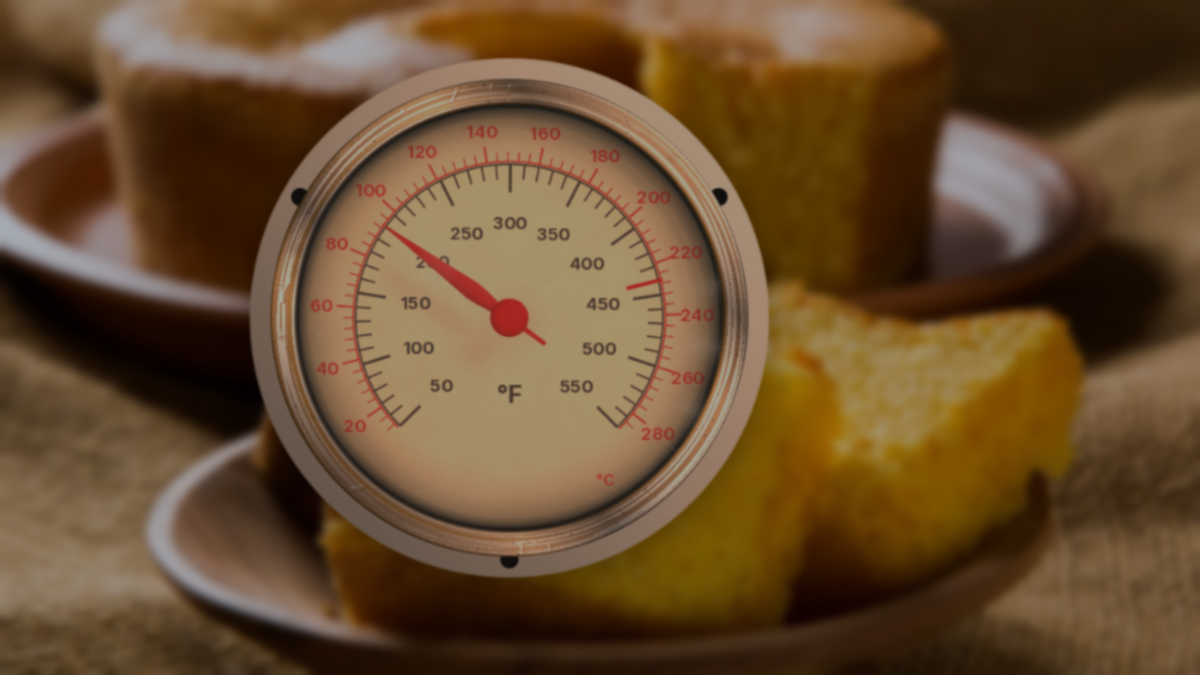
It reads value=200 unit=°F
